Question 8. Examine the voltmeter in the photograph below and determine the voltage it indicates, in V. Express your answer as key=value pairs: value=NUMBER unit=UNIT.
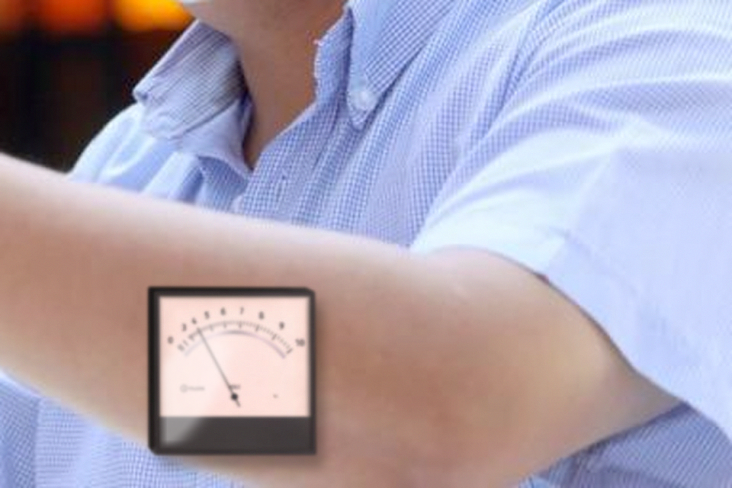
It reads value=4 unit=V
